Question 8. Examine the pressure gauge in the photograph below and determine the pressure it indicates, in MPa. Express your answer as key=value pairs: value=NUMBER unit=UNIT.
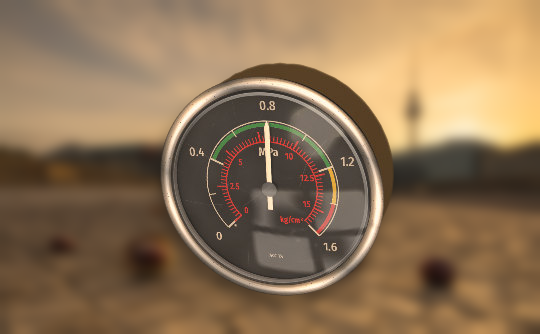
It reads value=0.8 unit=MPa
